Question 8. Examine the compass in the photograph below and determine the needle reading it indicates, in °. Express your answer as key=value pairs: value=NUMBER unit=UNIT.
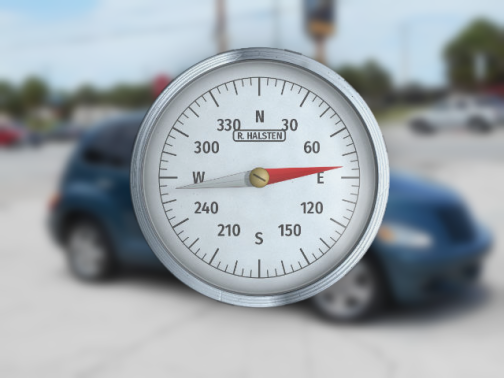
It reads value=82.5 unit=°
